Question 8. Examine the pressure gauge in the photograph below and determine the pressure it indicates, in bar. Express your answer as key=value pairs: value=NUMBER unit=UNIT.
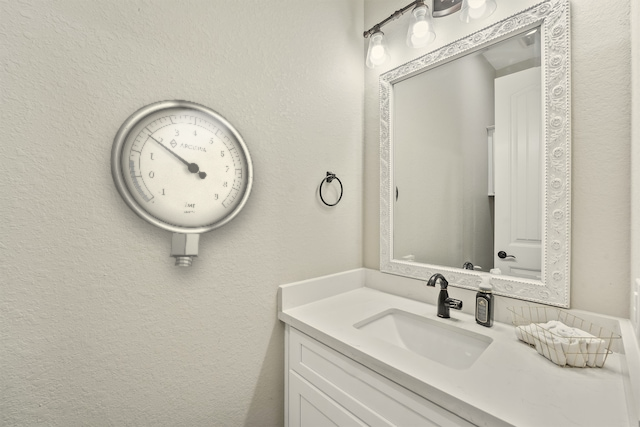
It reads value=1.8 unit=bar
